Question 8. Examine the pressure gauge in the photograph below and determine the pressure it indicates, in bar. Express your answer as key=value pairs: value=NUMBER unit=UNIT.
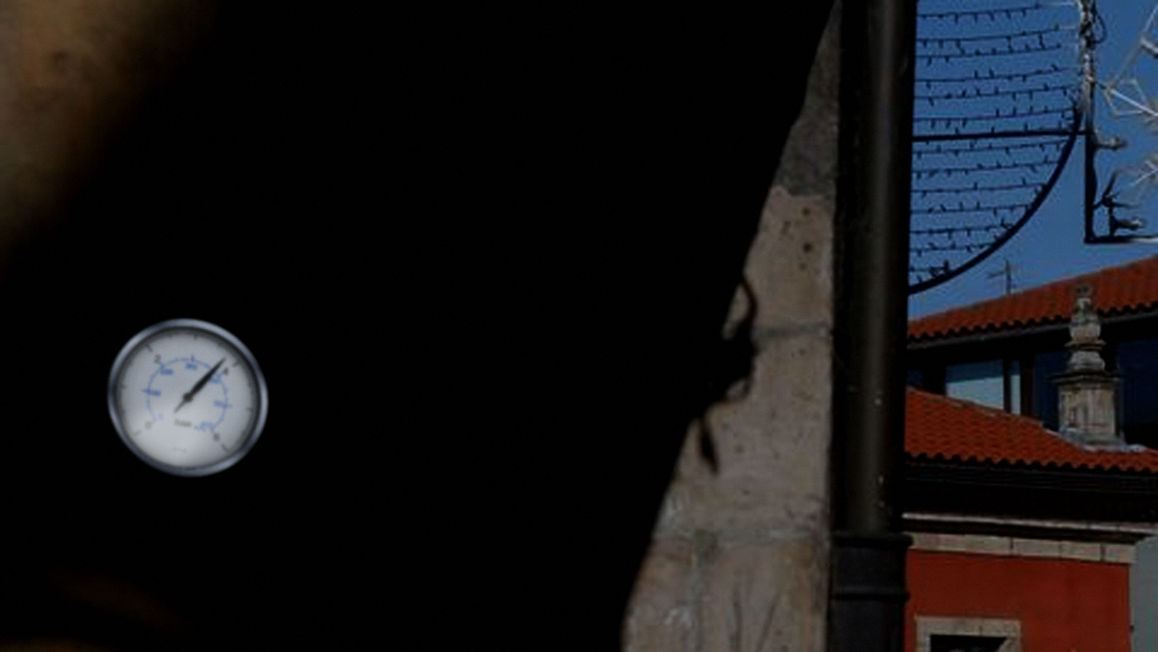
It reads value=3.75 unit=bar
